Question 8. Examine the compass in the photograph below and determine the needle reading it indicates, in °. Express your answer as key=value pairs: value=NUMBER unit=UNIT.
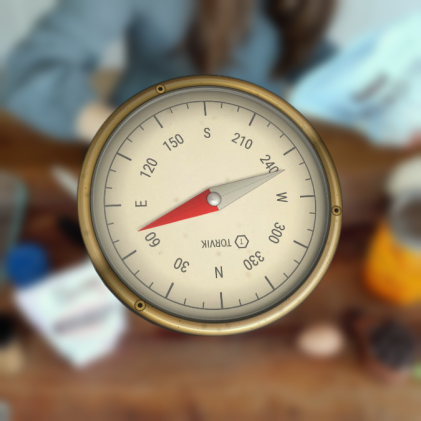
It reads value=70 unit=°
